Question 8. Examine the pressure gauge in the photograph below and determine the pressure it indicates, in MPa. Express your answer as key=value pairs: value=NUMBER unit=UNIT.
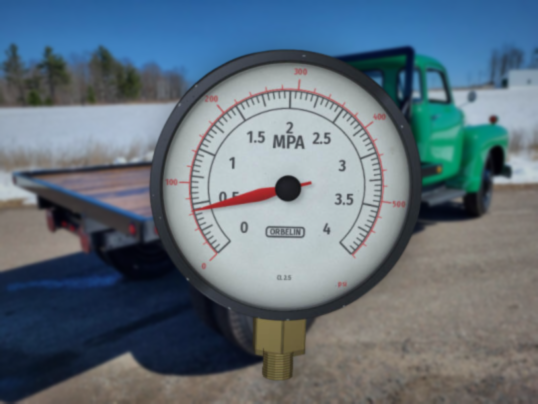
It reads value=0.45 unit=MPa
